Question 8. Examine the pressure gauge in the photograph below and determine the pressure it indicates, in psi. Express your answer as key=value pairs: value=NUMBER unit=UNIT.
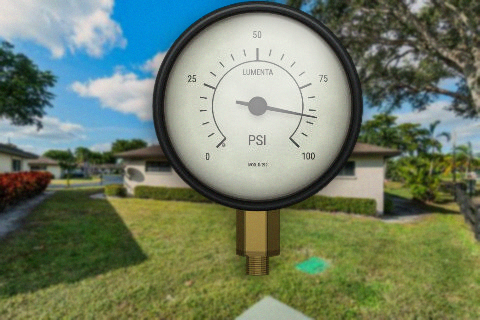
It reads value=87.5 unit=psi
